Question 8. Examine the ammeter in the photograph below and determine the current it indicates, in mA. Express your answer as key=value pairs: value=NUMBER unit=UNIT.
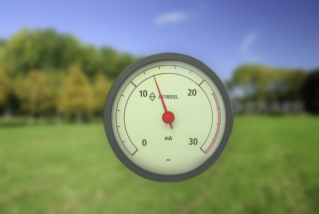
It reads value=13 unit=mA
